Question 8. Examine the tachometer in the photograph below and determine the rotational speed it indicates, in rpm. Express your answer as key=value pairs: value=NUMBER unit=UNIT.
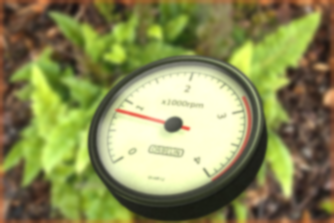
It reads value=800 unit=rpm
